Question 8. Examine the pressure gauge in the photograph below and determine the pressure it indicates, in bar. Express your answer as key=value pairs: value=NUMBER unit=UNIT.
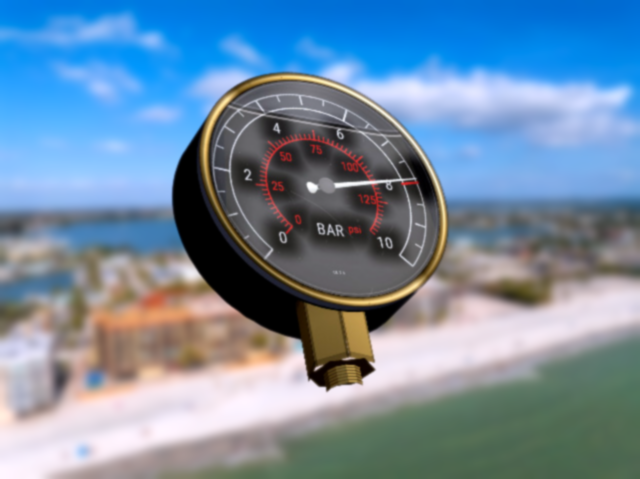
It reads value=8 unit=bar
